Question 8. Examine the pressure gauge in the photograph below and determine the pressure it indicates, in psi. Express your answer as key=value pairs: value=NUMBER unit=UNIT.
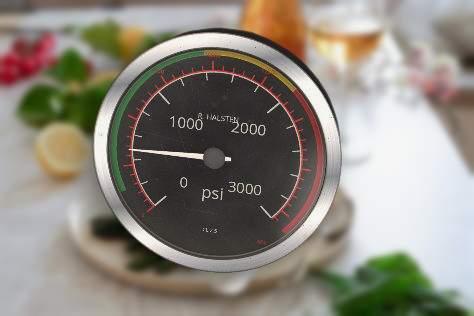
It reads value=500 unit=psi
